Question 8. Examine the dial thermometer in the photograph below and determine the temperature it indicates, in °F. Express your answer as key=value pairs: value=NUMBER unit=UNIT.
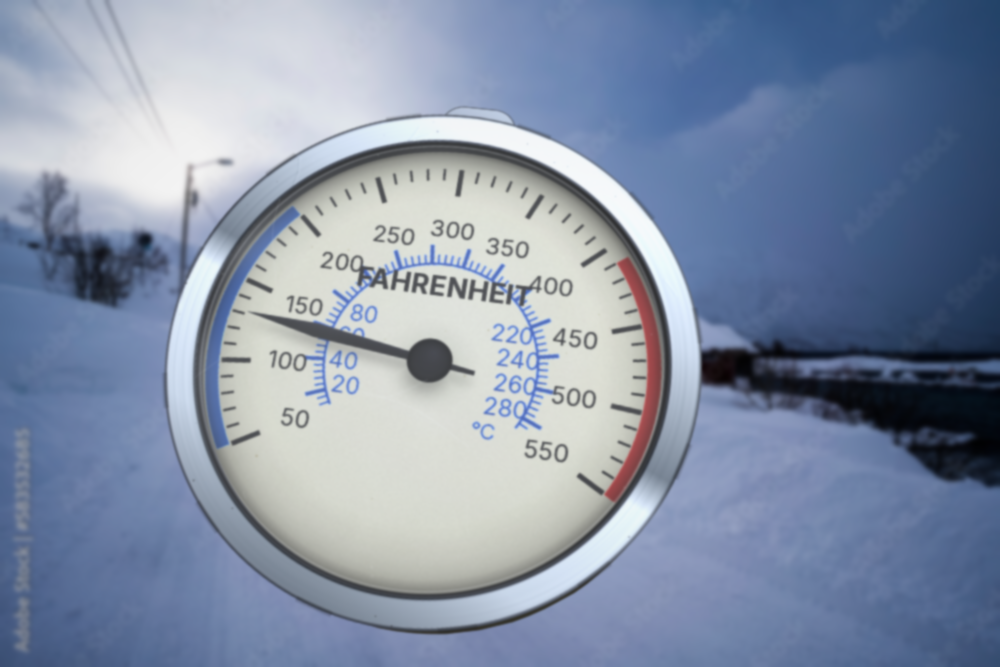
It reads value=130 unit=°F
